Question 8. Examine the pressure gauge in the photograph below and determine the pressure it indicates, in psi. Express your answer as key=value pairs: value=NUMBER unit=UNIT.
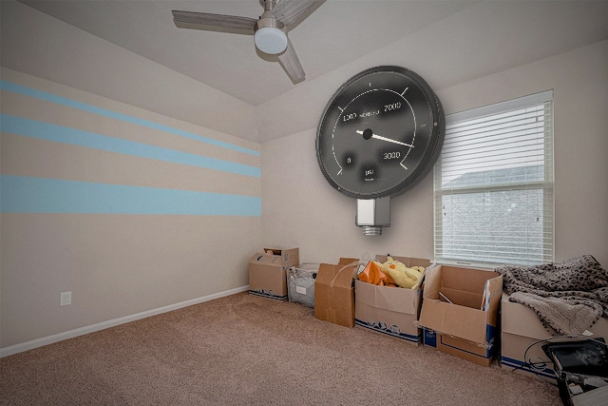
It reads value=2750 unit=psi
